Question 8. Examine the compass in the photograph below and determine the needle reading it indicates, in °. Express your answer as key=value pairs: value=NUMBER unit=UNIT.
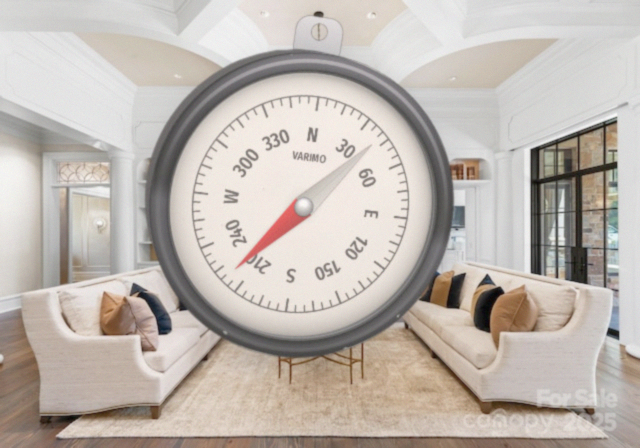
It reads value=220 unit=°
